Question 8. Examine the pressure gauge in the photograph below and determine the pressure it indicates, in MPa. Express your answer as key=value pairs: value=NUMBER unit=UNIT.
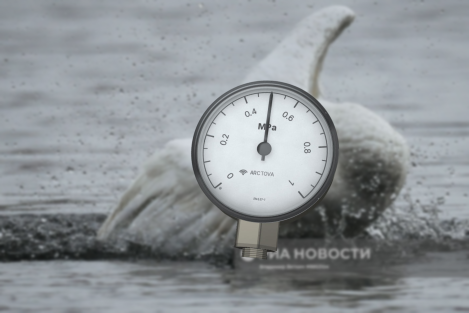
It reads value=0.5 unit=MPa
